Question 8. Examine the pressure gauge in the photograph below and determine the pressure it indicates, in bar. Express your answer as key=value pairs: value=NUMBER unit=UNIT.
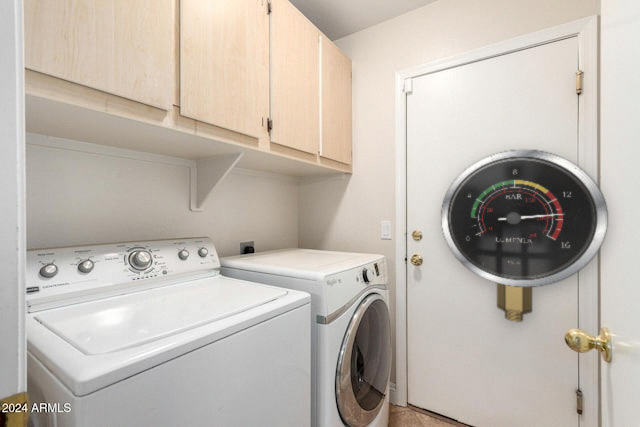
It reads value=13.5 unit=bar
